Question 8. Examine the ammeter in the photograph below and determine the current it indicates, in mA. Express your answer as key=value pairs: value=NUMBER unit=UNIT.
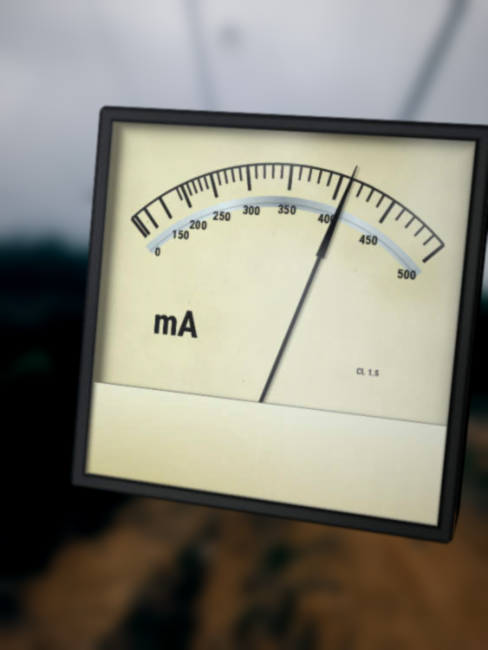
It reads value=410 unit=mA
